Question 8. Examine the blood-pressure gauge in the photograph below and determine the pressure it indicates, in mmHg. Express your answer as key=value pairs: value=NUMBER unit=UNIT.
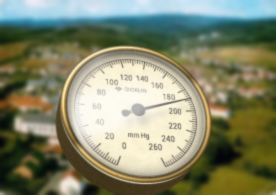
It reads value=190 unit=mmHg
